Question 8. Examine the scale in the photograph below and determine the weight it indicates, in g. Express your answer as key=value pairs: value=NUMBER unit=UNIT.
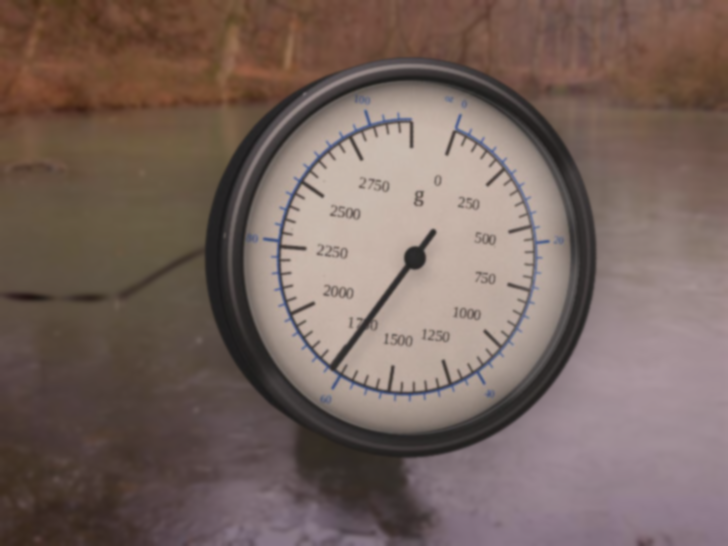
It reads value=1750 unit=g
